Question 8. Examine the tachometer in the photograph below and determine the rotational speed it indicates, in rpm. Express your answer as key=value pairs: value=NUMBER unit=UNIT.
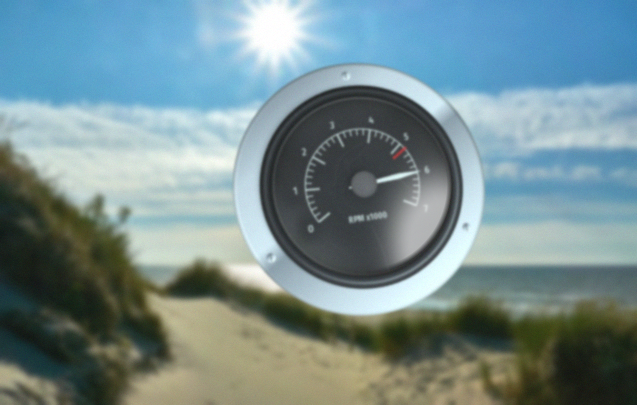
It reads value=6000 unit=rpm
